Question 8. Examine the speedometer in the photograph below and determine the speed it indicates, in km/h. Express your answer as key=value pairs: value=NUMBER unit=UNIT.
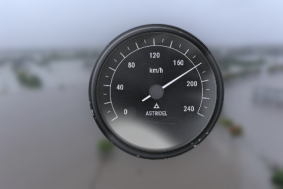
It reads value=180 unit=km/h
